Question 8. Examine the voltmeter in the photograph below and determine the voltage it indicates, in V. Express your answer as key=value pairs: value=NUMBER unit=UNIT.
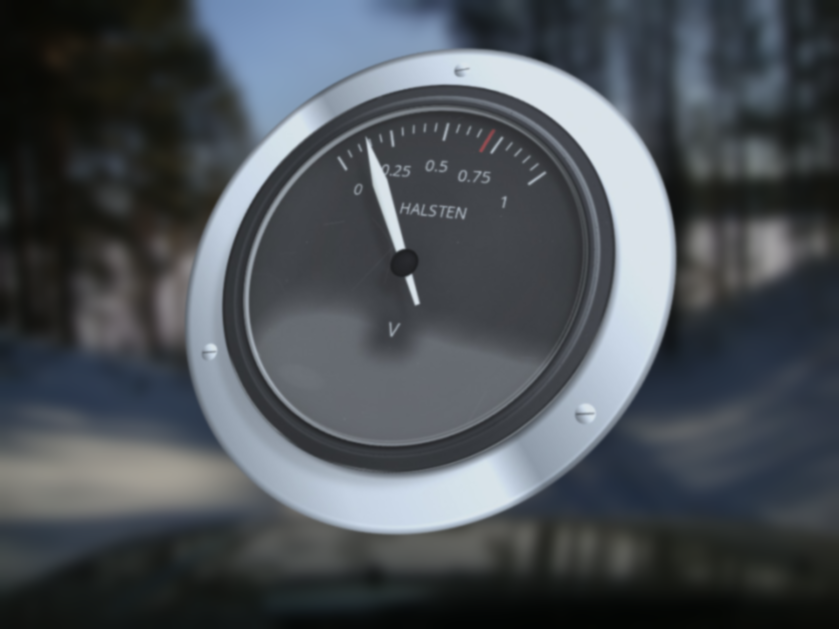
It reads value=0.15 unit=V
